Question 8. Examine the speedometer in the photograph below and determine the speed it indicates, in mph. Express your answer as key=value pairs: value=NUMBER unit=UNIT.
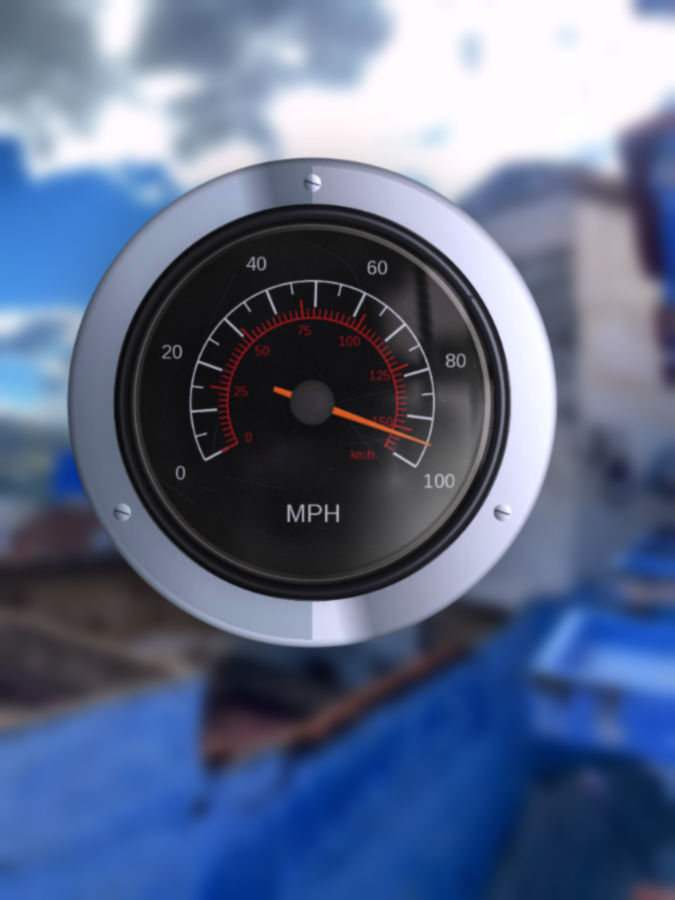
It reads value=95 unit=mph
